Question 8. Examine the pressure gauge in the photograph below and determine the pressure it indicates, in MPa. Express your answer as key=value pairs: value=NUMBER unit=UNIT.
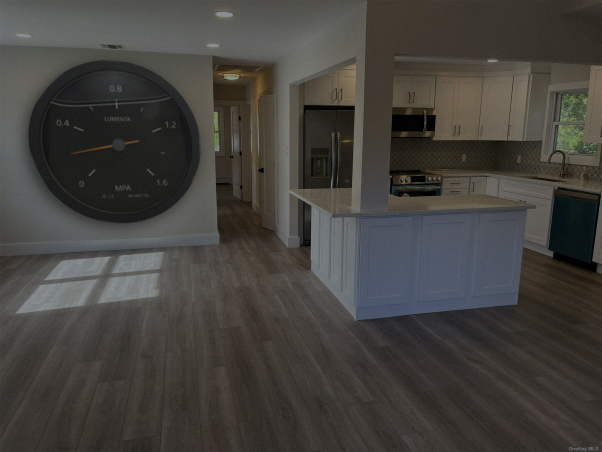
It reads value=0.2 unit=MPa
